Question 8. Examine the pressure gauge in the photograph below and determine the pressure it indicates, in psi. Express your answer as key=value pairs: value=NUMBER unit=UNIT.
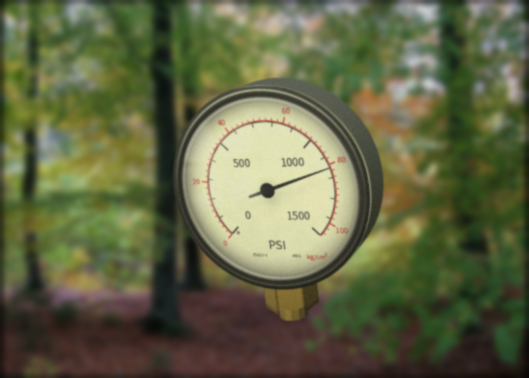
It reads value=1150 unit=psi
